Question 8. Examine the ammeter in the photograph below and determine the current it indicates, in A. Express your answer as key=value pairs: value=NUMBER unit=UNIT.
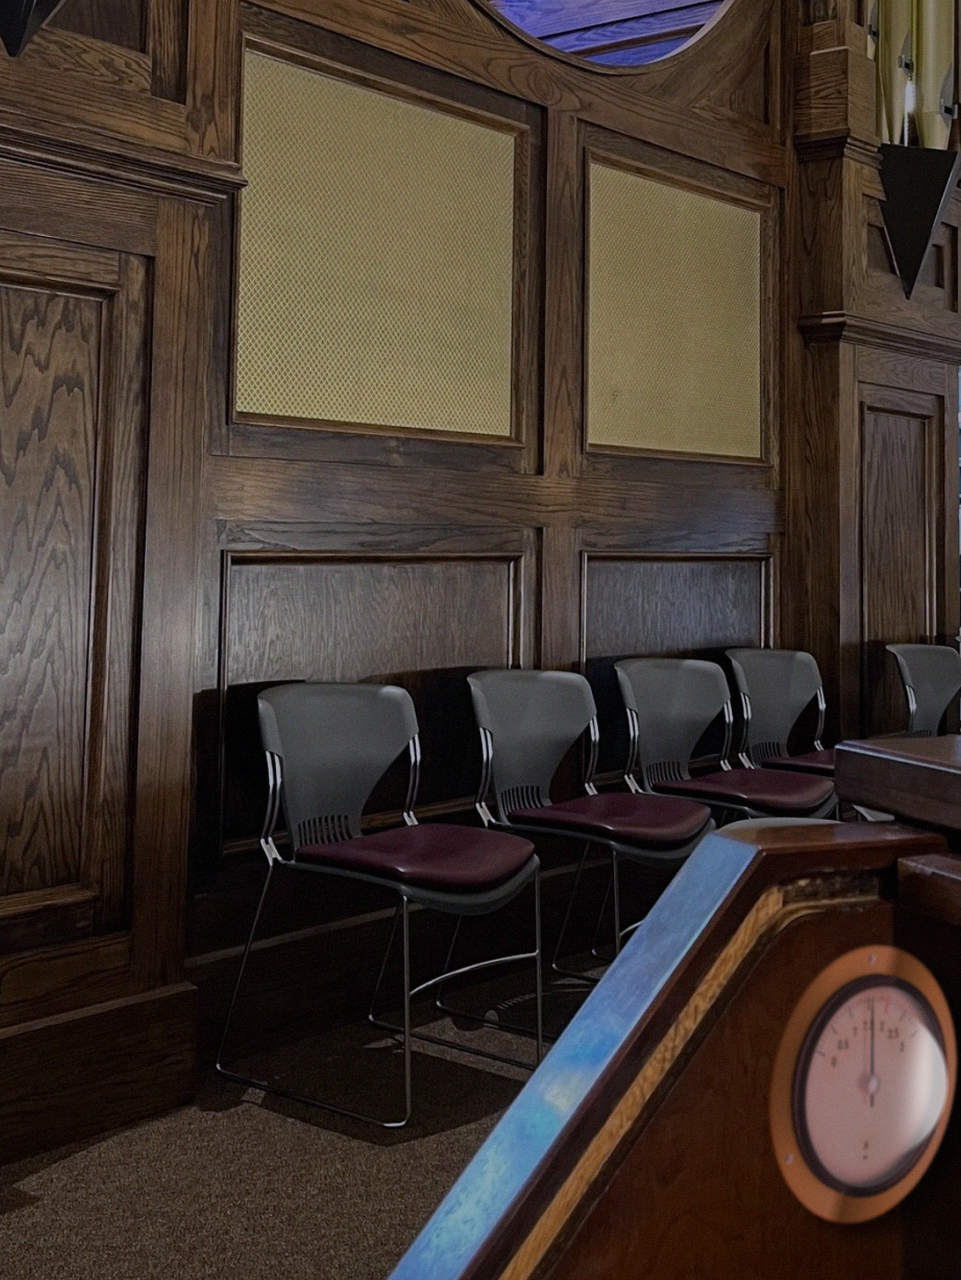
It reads value=1.5 unit=A
